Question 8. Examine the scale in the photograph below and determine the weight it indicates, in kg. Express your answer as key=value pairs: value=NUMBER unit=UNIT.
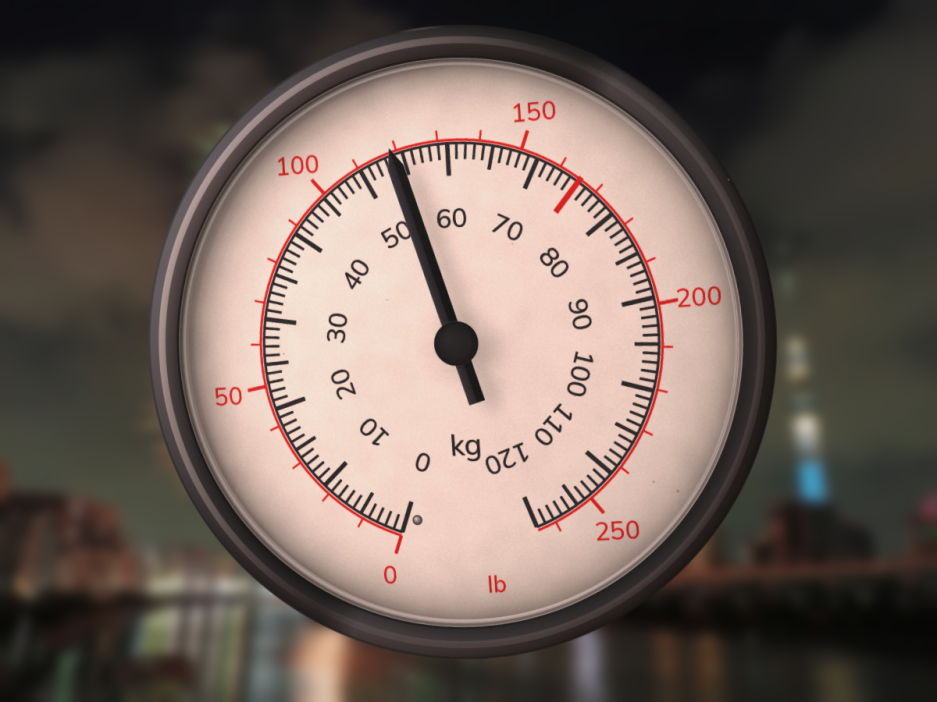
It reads value=54 unit=kg
